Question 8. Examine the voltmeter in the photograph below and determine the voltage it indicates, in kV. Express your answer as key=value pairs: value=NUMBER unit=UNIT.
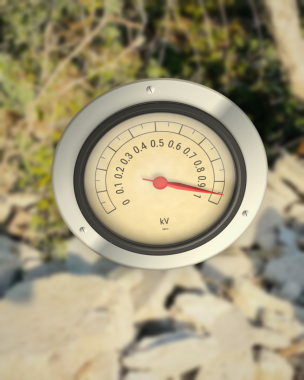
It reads value=0.95 unit=kV
